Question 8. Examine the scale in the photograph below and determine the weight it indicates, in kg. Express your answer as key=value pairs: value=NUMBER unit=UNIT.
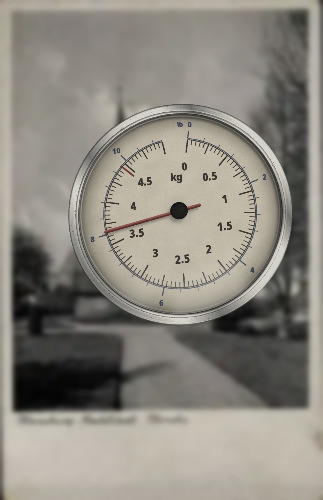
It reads value=3.65 unit=kg
